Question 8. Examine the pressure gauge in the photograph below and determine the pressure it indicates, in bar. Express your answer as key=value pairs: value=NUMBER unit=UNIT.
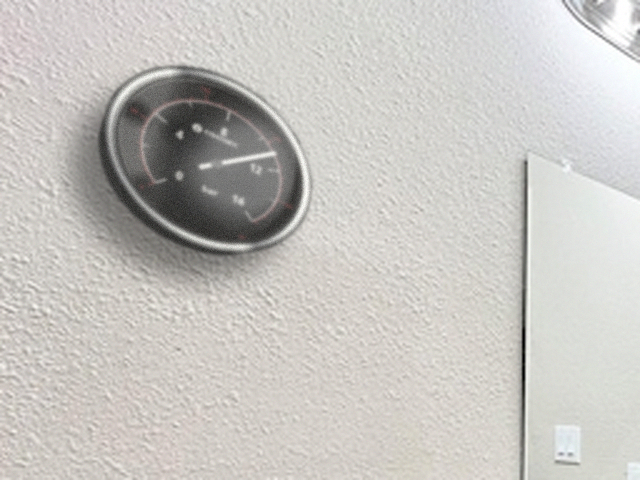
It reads value=11 unit=bar
